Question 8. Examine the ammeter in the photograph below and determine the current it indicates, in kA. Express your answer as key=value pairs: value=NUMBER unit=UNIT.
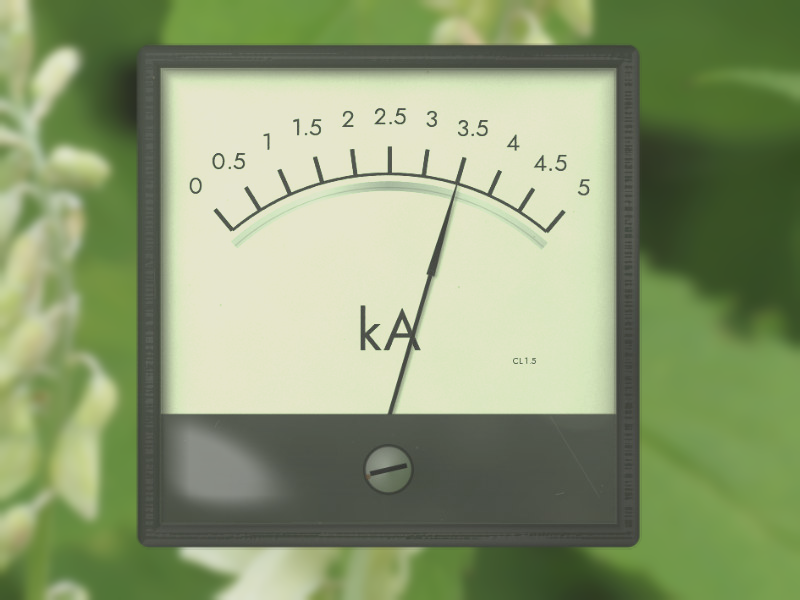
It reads value=3.5 unit=kA
